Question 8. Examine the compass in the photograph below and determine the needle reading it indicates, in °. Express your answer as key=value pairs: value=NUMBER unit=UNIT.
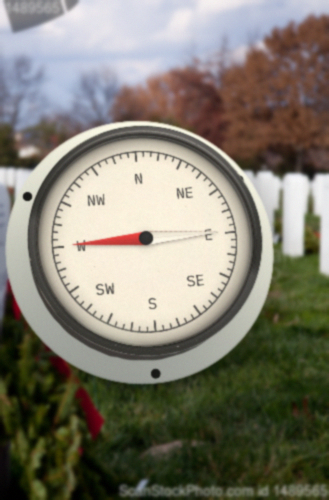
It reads value=270 unit=°
